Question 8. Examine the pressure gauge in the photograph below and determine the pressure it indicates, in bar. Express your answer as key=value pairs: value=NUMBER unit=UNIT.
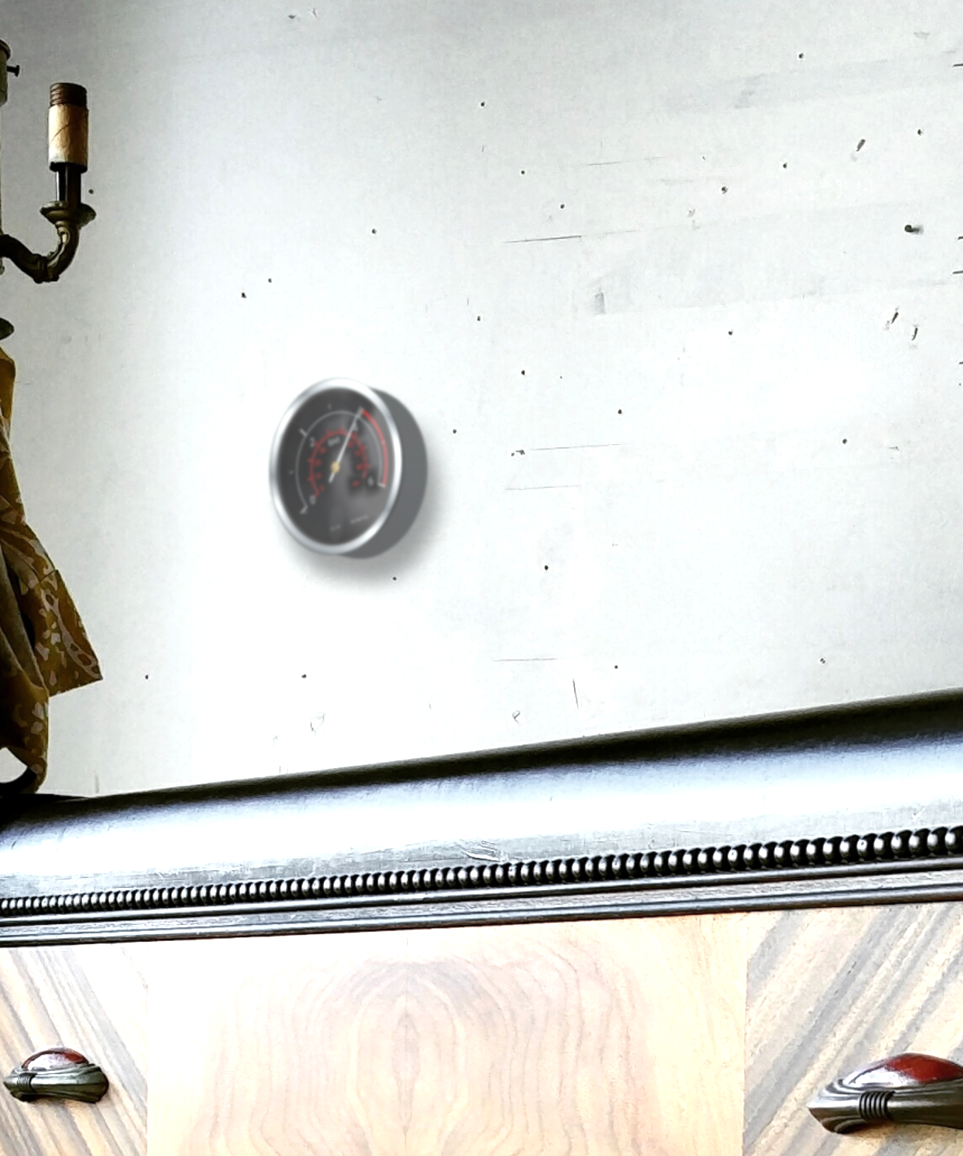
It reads value=4 unit=bar
